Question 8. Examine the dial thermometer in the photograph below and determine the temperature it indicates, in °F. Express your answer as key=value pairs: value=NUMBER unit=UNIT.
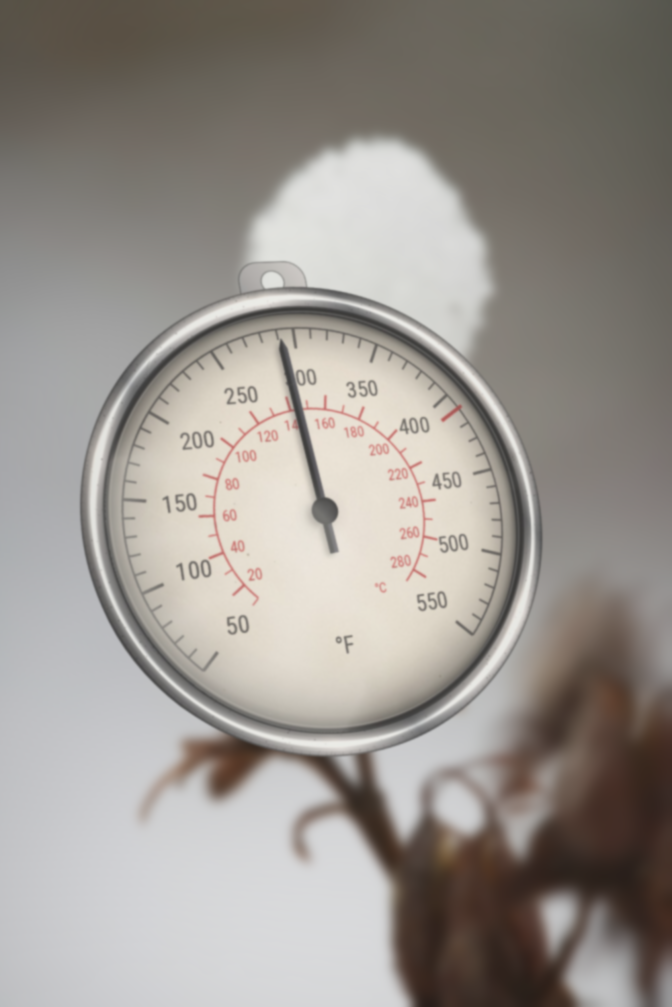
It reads value=290 unit=°F
